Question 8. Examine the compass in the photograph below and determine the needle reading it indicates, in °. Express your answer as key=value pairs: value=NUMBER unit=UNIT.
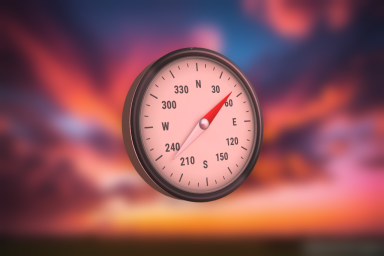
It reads value=50 unit=°
